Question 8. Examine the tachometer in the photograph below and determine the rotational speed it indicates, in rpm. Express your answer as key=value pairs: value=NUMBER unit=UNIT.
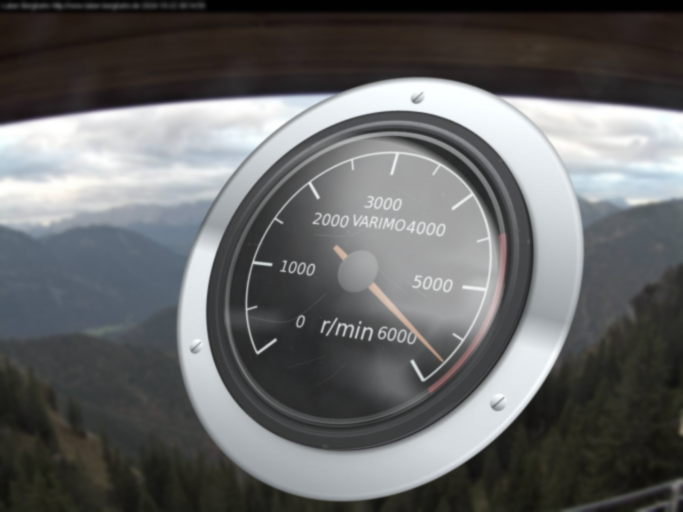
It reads value=5750 unit=rpm
